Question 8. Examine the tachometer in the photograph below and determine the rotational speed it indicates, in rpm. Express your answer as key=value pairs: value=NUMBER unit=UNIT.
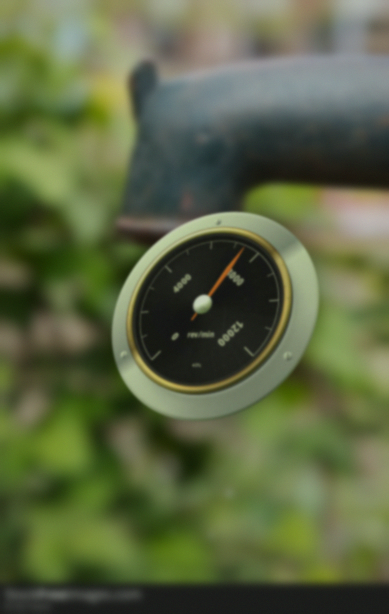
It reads value=7500 unit=rpm
